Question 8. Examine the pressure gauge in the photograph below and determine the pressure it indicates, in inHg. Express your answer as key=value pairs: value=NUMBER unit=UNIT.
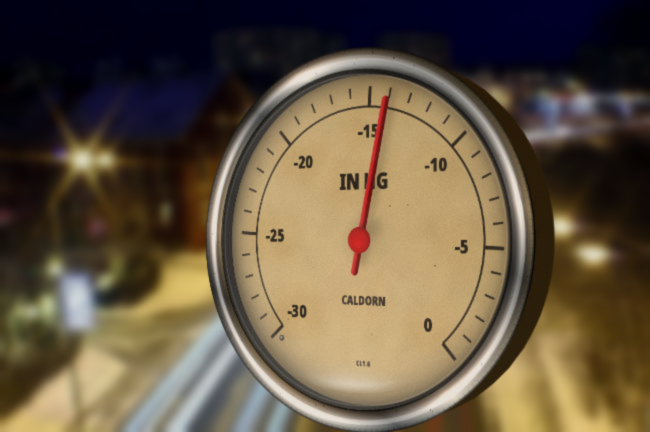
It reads value=-14 unit=inHg
